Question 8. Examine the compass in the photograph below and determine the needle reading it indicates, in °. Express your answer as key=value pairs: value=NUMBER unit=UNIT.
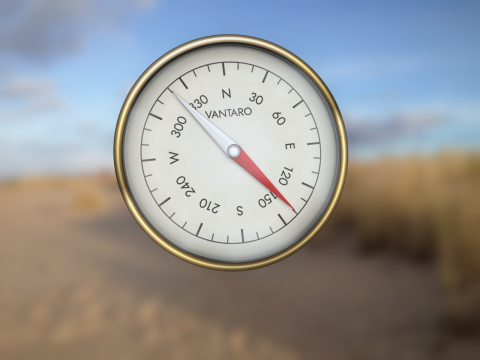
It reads value=140 unit=°
